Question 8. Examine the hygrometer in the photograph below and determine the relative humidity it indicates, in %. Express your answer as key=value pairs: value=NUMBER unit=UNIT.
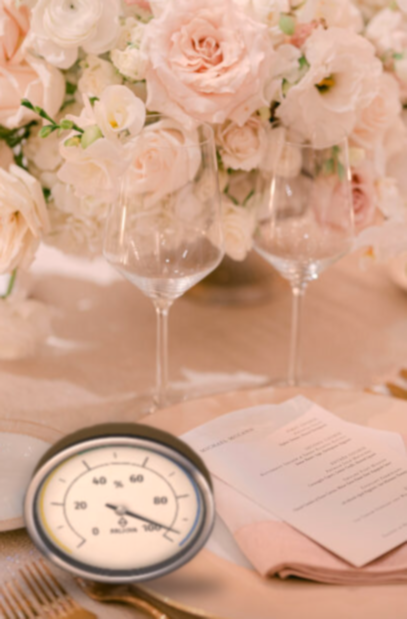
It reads value=95 unit=%
